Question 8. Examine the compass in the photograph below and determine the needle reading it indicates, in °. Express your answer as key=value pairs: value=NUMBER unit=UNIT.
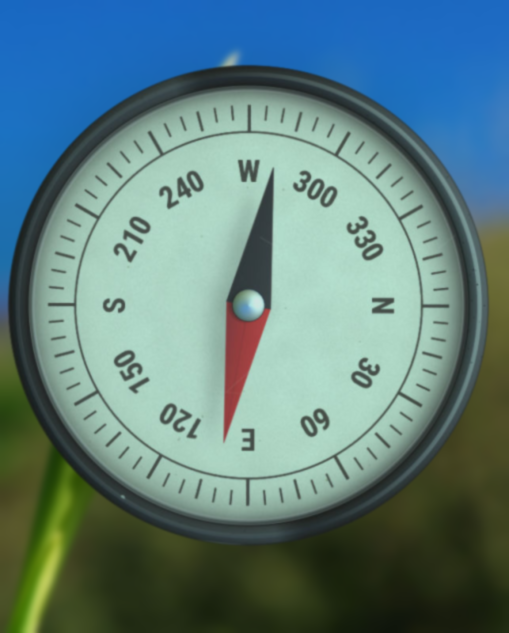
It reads value=100 unit=°
